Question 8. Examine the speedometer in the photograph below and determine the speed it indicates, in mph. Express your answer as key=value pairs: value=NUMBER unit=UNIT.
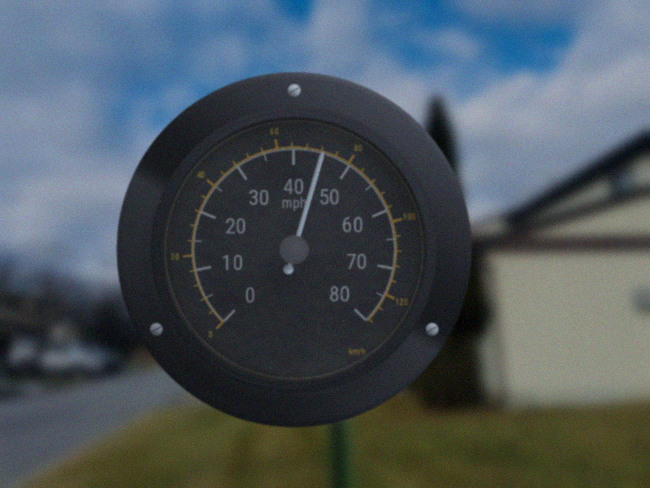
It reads value=45 unit=mph
